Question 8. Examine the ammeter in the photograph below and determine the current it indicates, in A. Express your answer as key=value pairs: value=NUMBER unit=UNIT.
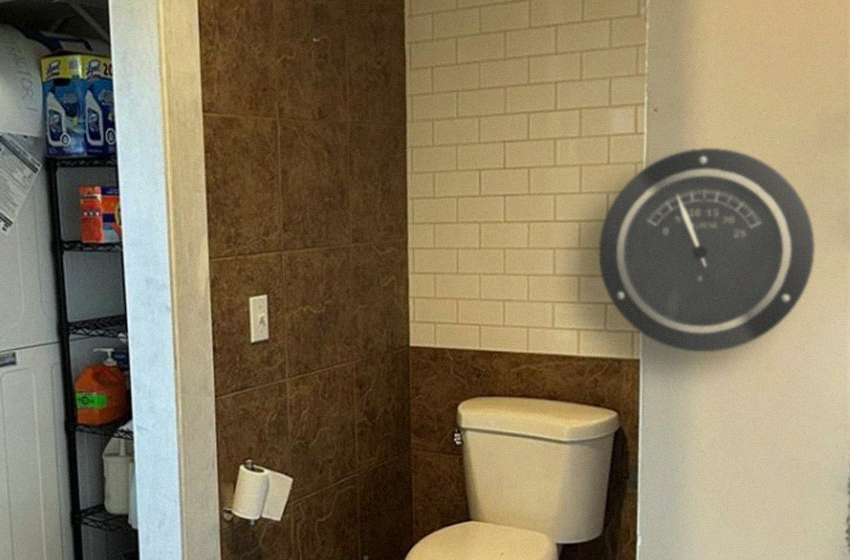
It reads value=7.5 unit=A
